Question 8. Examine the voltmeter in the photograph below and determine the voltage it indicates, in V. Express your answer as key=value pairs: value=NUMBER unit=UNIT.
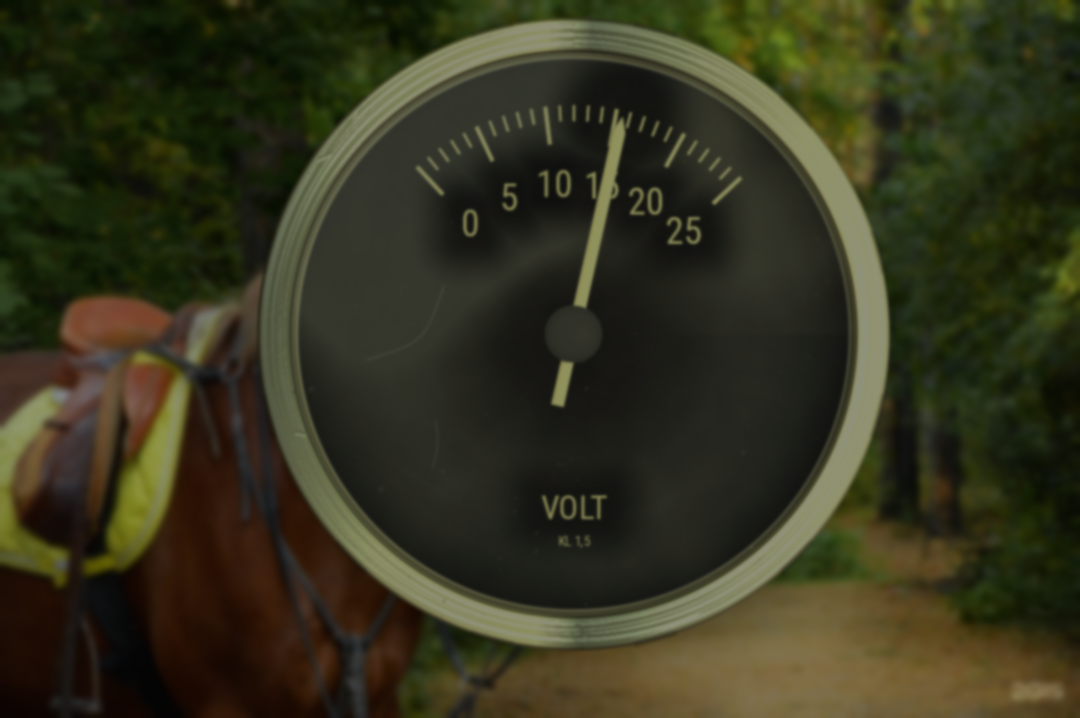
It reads value=15.5 unit=V
